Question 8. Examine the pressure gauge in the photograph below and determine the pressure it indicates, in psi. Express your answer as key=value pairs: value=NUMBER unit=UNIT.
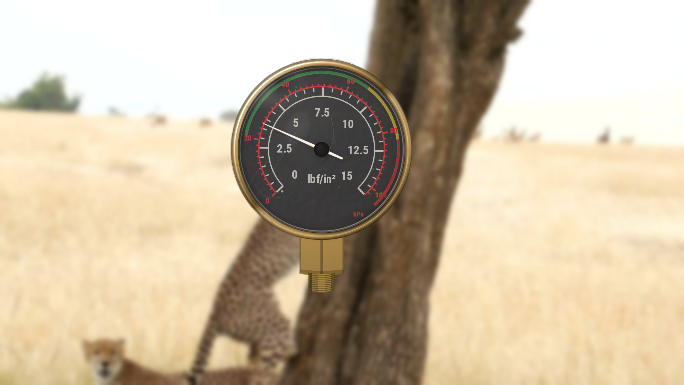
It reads value=3.75 unit=psi
